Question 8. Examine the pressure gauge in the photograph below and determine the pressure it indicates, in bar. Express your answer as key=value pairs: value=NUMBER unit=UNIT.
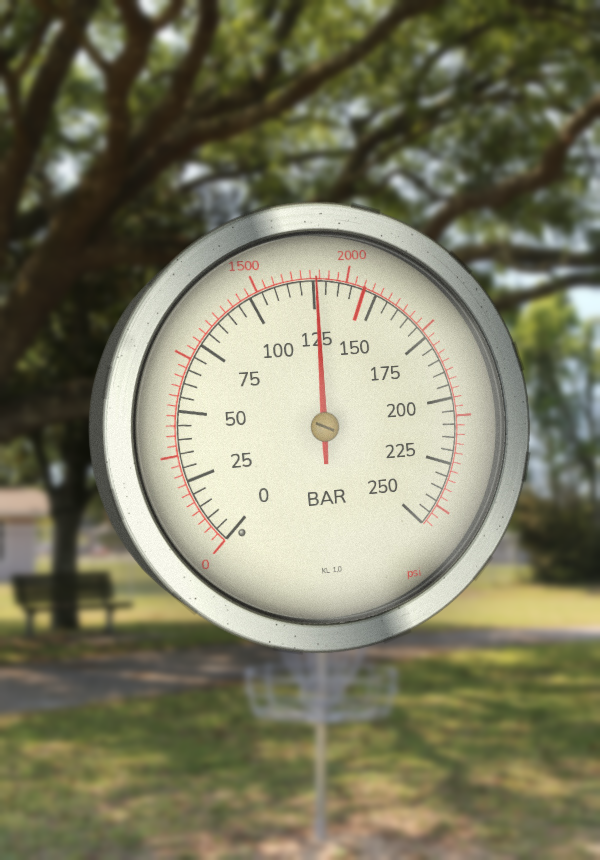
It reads value=125 unit=bar
